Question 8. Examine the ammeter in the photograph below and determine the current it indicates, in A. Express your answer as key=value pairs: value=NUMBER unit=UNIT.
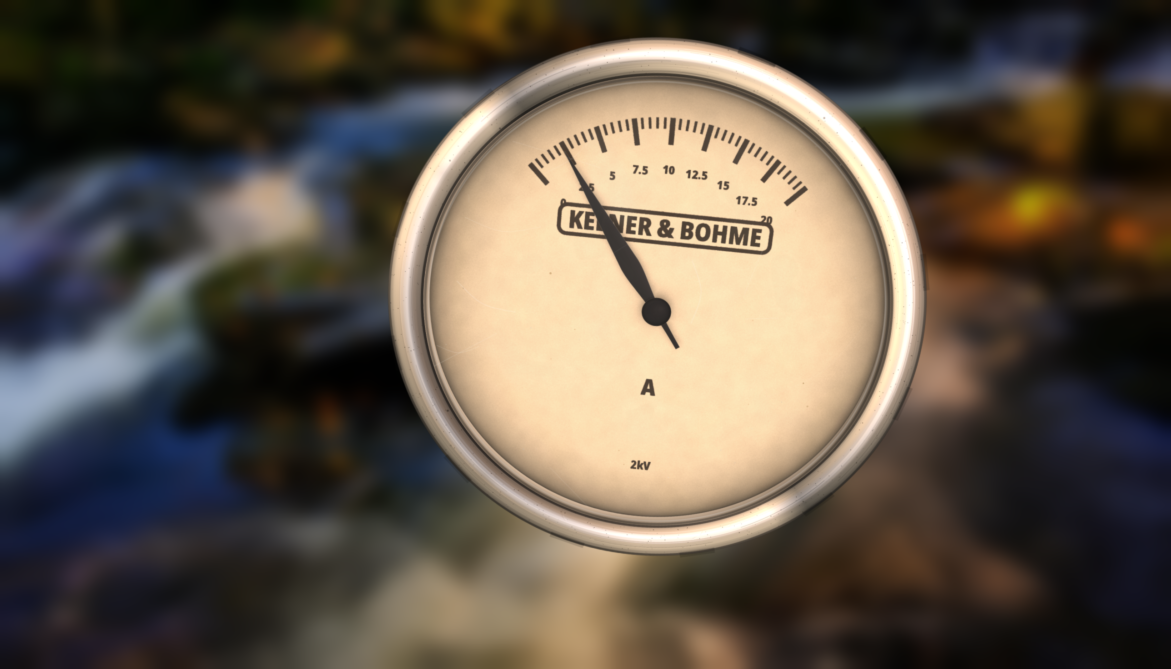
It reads value=2.5 unit=A
